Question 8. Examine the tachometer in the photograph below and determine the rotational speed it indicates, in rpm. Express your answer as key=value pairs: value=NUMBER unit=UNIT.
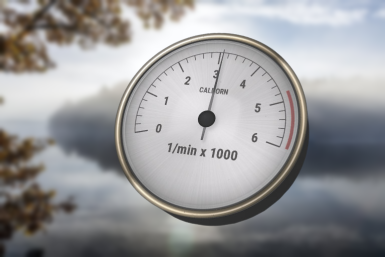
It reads value=3100 unit=rpm
